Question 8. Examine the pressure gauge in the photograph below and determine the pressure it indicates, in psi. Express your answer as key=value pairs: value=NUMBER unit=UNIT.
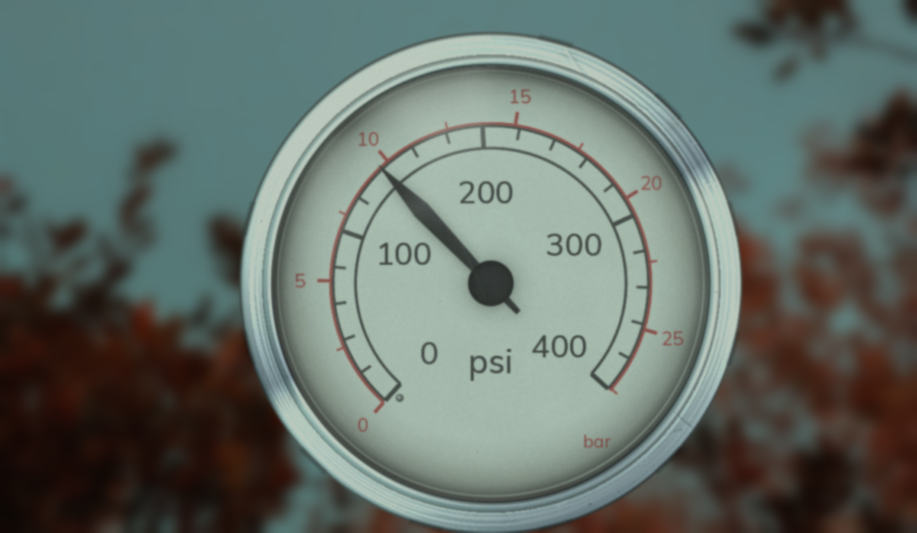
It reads value=140 unit=psi
